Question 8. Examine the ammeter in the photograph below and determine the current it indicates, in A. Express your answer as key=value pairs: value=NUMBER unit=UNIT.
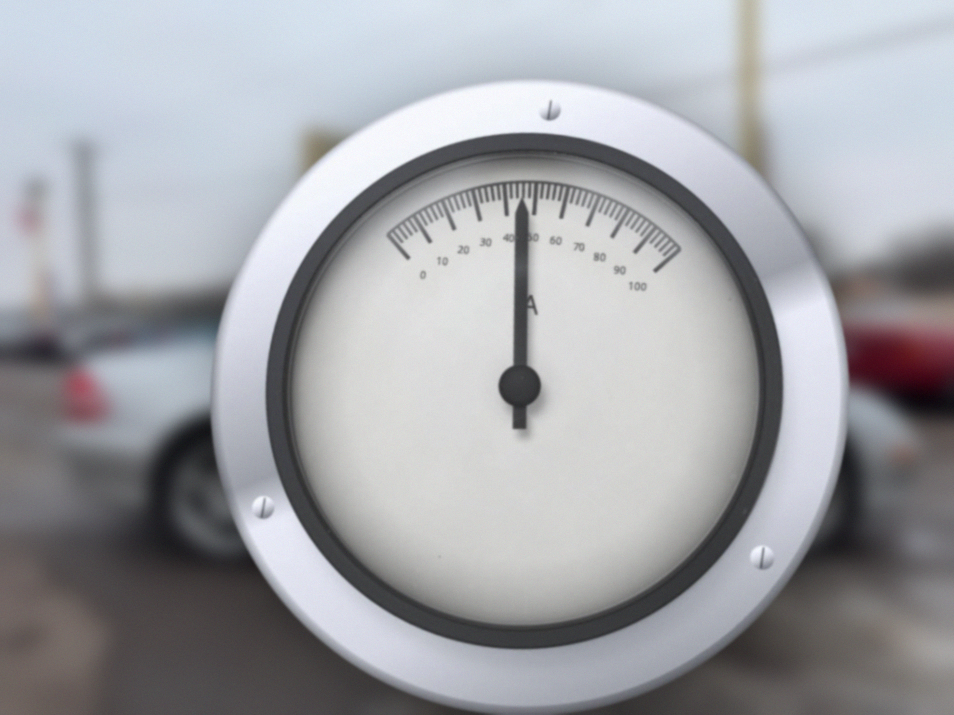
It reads value=46 unit=A
